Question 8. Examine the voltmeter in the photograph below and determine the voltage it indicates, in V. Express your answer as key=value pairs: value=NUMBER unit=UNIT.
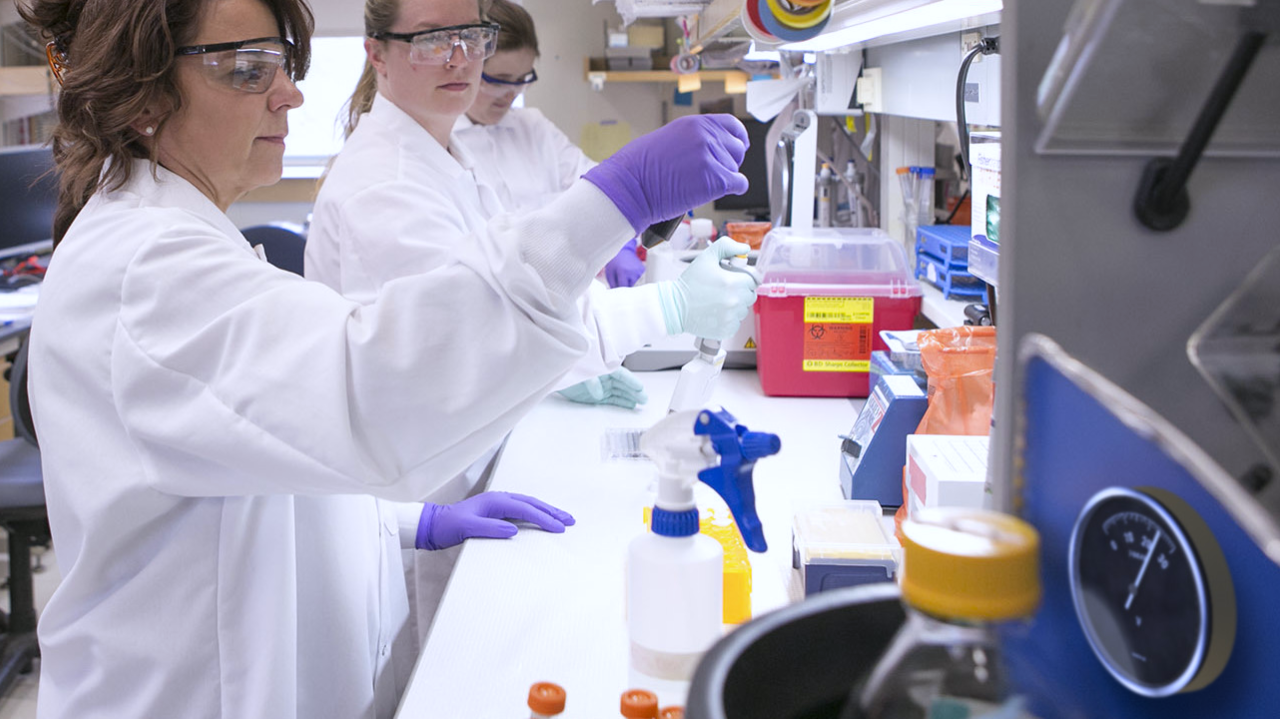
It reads value=25 unit=V
